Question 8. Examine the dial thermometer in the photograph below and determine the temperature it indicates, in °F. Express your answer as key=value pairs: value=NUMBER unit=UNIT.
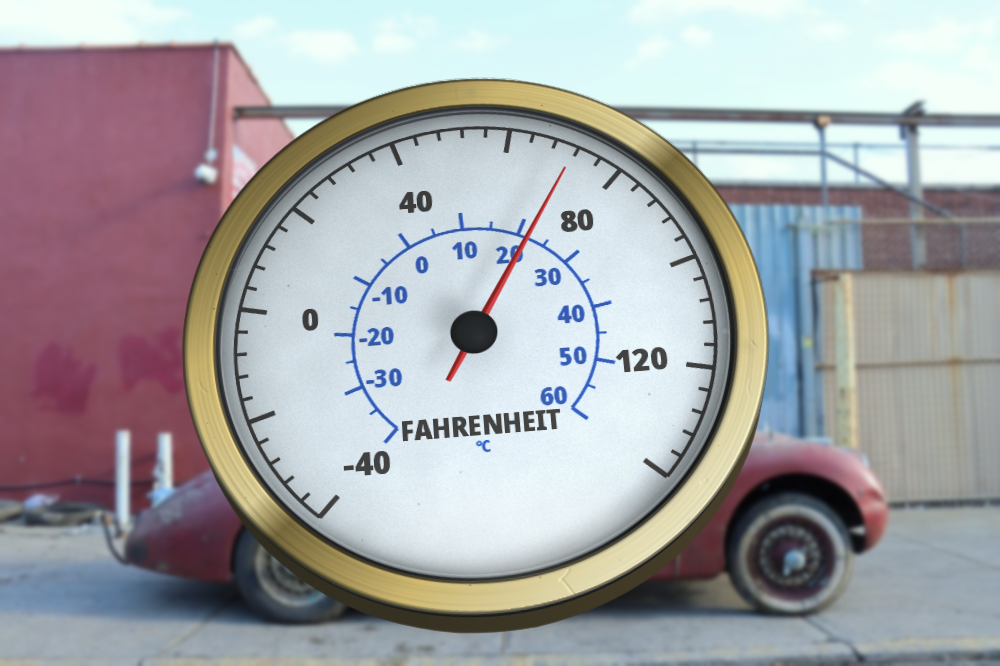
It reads value=72 unit=°F
